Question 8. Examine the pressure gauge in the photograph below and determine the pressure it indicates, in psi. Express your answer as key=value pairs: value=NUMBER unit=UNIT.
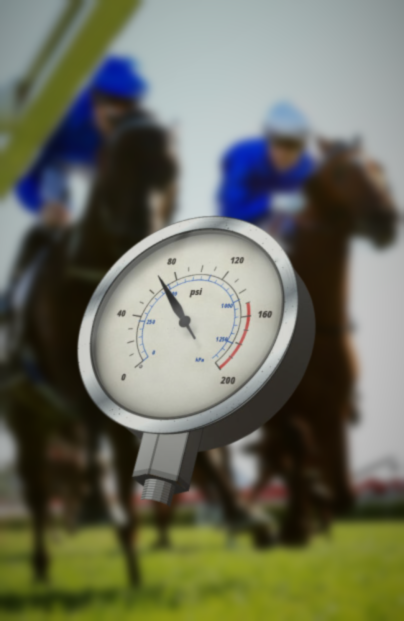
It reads value=70 unit=psi
